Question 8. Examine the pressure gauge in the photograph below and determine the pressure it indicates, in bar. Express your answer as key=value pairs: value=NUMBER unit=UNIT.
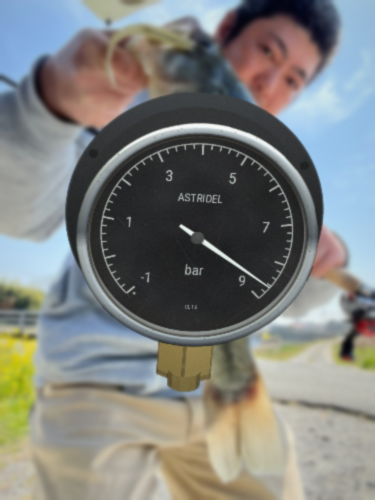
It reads value=8.6 unit=bar
